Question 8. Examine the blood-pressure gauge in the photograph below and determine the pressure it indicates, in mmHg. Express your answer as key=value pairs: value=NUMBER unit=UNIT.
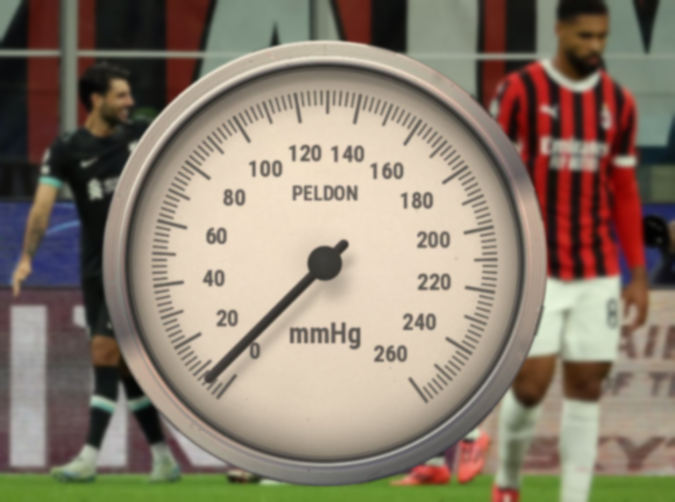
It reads value=6 unit=mmHg
